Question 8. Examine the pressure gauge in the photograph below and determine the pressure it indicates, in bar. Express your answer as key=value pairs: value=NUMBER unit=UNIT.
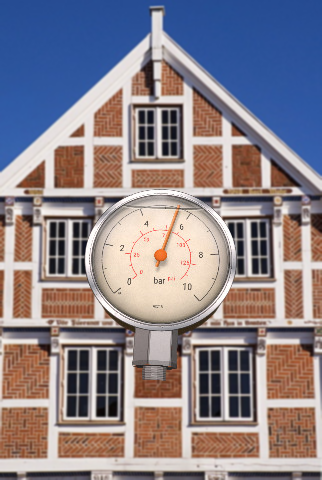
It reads value=5.5 unit=bar
